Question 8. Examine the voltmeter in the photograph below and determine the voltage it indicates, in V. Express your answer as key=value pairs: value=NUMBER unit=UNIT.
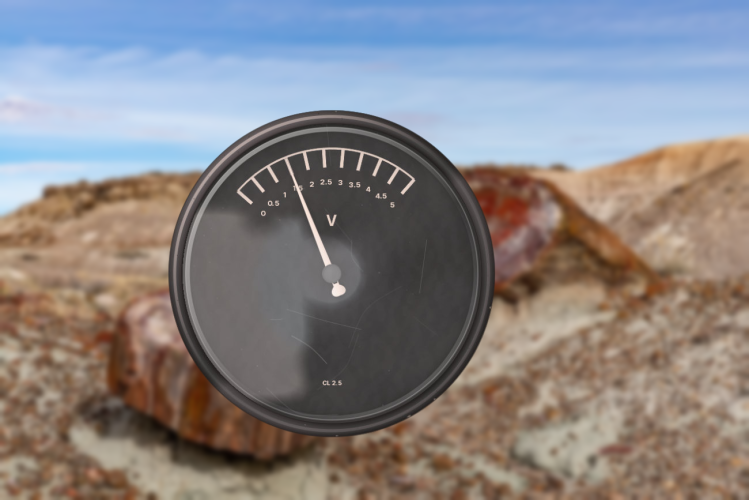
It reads value=1.5 unit=V
